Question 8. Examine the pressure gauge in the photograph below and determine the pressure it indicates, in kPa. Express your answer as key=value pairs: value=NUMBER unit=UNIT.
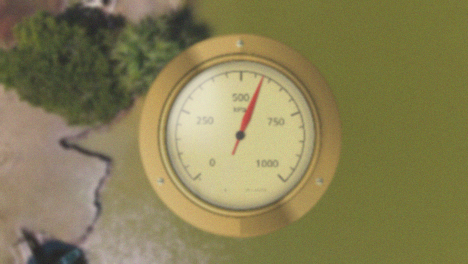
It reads value=575 unit=kPa
